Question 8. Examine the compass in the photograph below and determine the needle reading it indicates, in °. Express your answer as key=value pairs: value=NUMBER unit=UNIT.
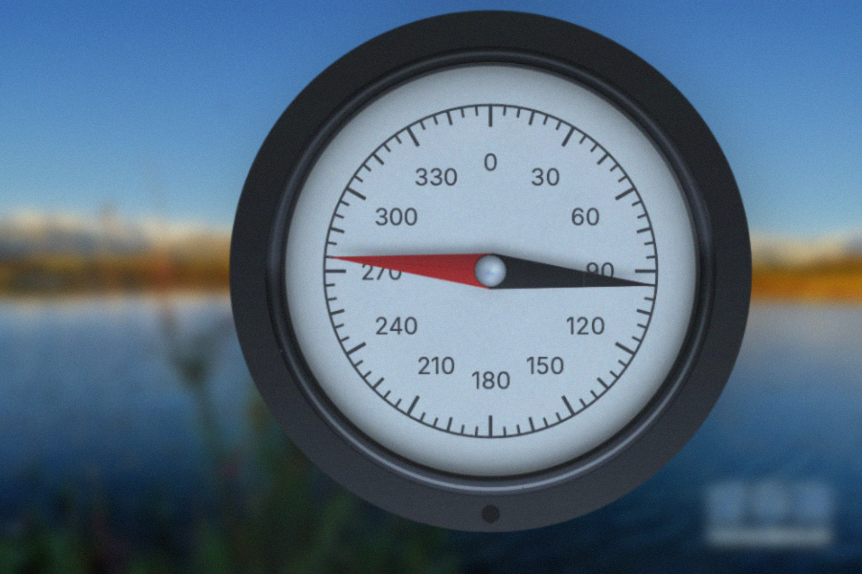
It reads value=275 unit=°
